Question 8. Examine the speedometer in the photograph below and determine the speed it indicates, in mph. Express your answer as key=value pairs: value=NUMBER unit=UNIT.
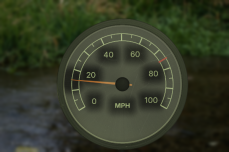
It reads value=15 unit=mph
